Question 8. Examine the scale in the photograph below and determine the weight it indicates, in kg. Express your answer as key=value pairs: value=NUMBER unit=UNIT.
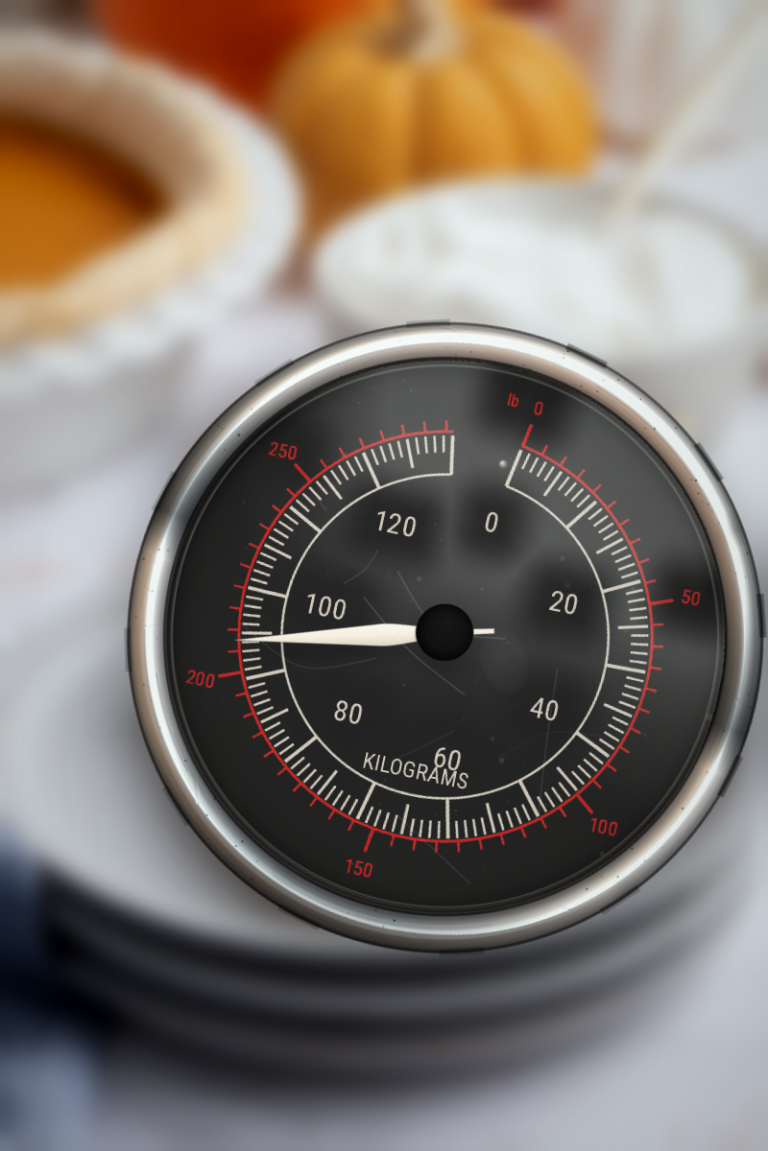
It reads value=94 unit=kg
